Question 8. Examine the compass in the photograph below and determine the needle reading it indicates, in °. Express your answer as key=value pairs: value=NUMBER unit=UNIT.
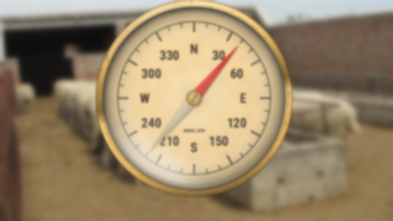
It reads value=40 unit=°
